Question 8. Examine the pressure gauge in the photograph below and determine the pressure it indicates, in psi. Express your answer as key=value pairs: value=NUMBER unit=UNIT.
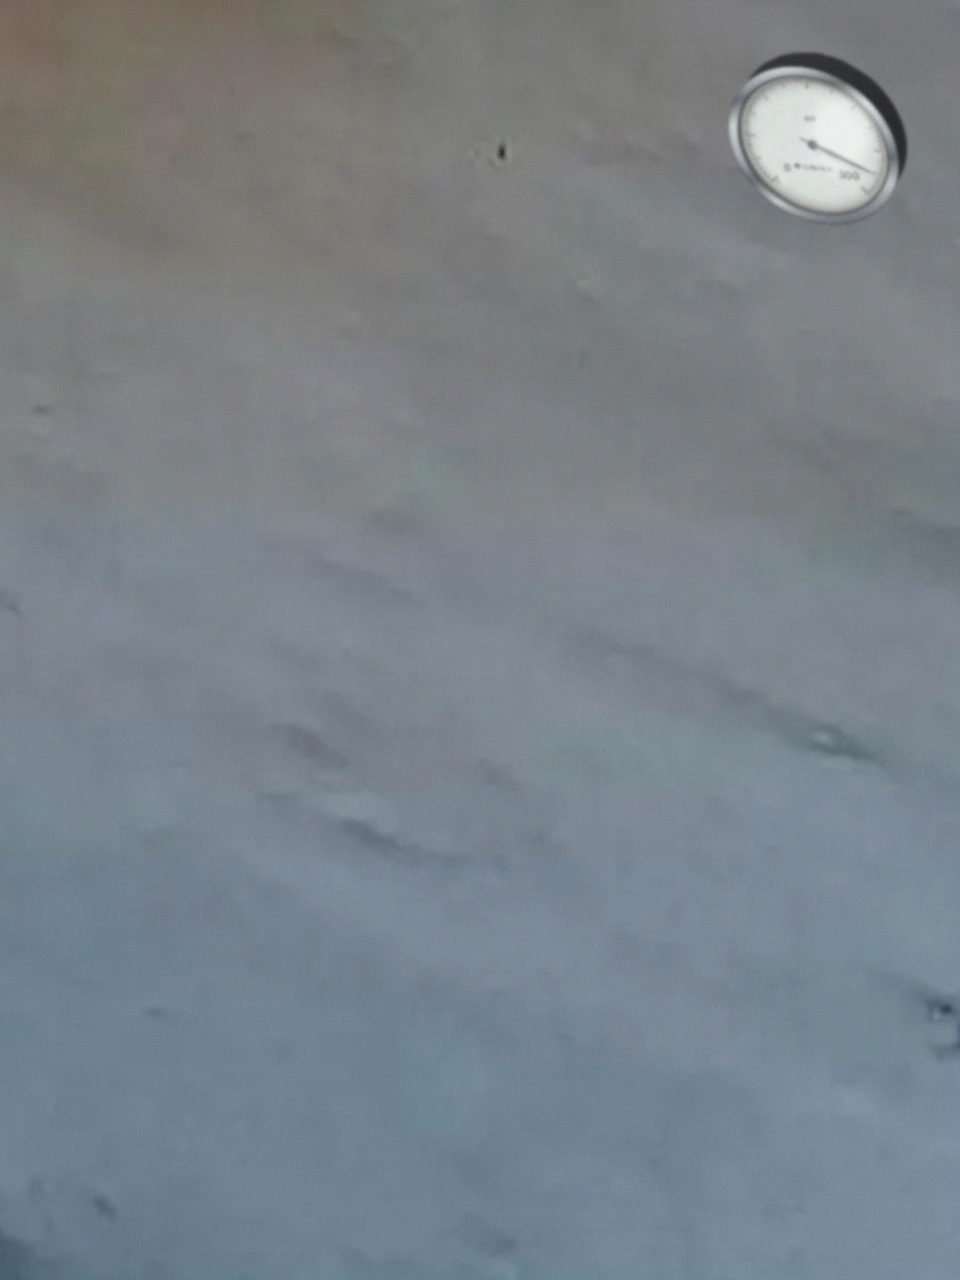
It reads value=275 unit=psi
